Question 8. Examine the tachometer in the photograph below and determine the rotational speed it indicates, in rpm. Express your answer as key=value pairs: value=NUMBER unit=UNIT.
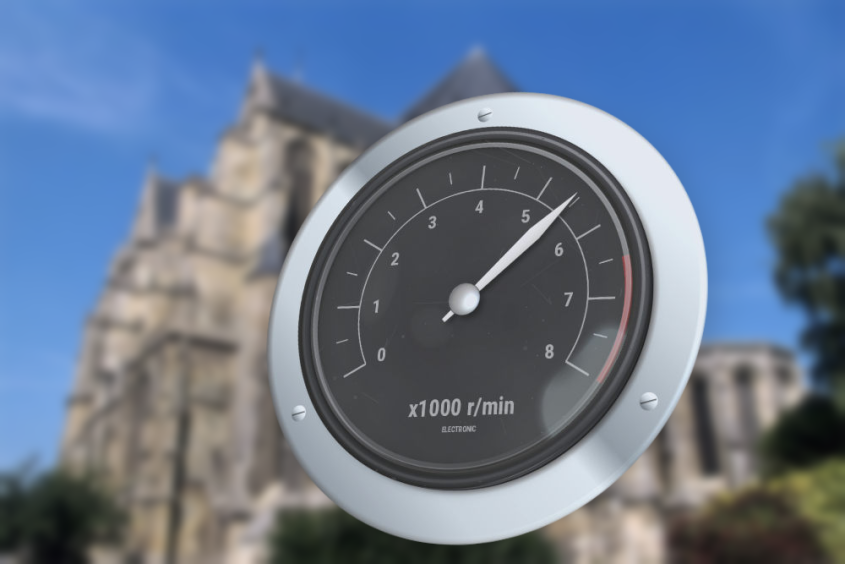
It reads value=5500 unit=rpm
